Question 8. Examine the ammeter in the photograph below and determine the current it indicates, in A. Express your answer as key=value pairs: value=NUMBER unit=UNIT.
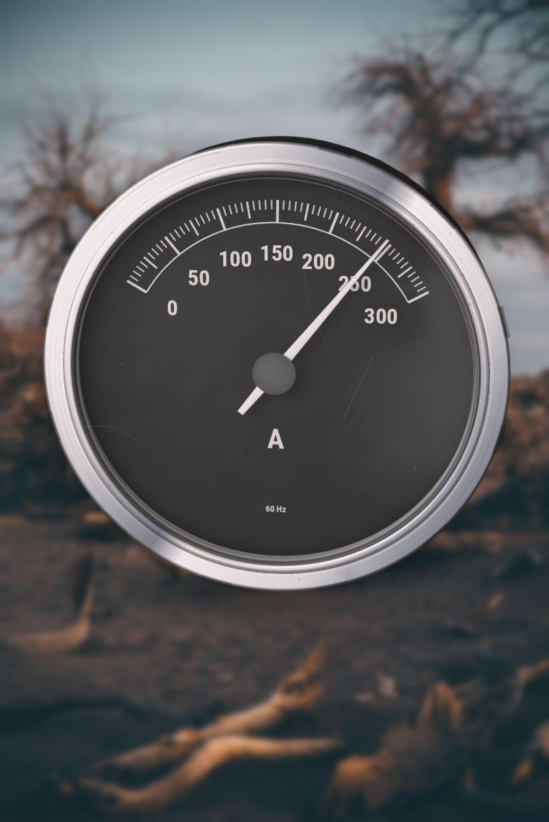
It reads value=245 unit=A
